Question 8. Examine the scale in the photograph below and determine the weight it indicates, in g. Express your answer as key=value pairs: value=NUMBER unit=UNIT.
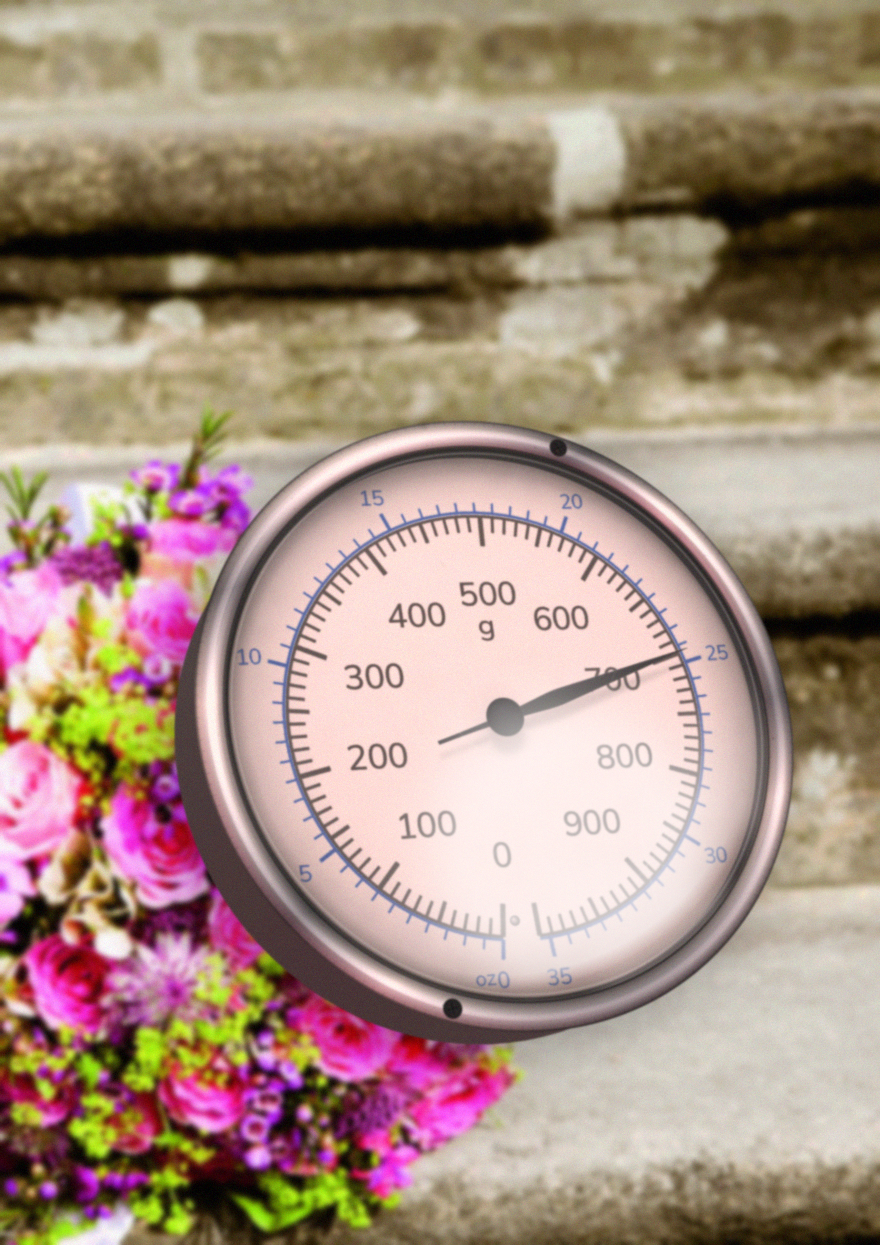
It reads value=700 unit=g
